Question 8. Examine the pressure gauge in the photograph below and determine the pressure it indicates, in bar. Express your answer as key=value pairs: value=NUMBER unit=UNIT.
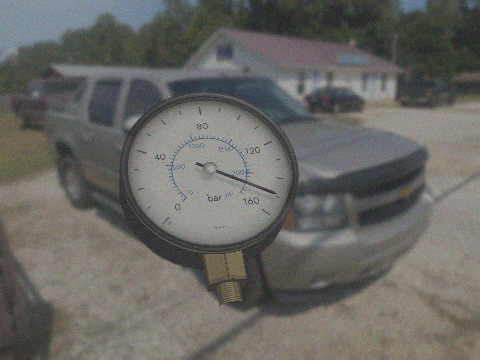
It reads value=150 unit=bar
